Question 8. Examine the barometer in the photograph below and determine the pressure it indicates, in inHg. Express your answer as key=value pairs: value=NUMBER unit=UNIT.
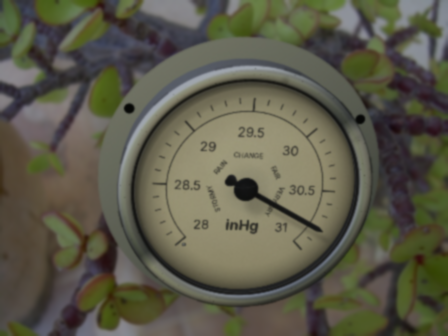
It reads value=30.8 unit=inHg
